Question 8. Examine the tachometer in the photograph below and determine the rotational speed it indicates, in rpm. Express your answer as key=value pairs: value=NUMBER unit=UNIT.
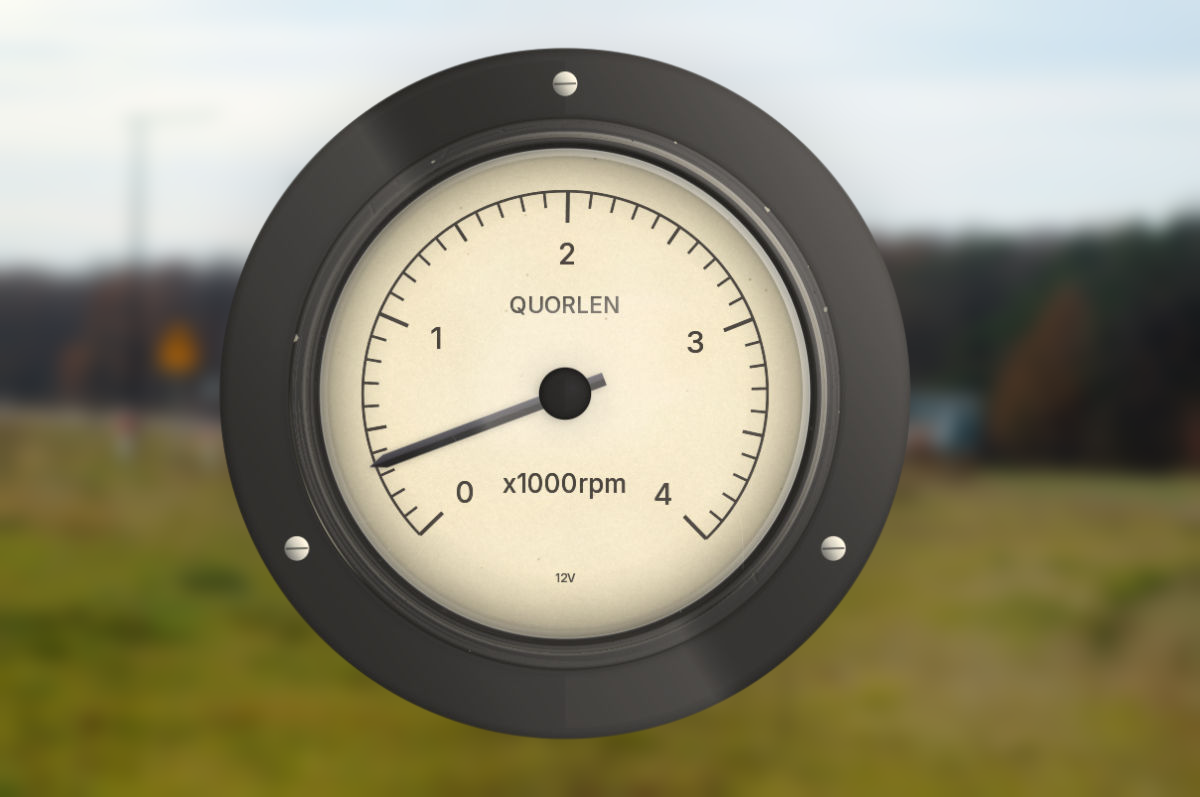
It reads value=350 unit=rpm
